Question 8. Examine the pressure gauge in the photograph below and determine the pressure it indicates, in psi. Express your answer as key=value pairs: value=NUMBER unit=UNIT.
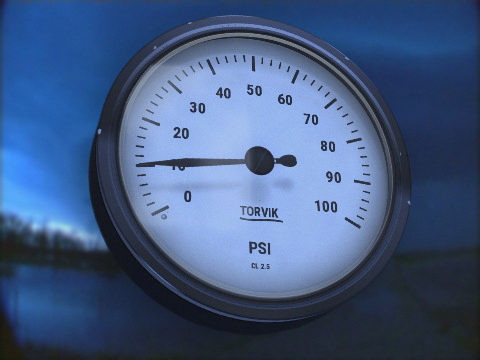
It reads value=10 unit=psi
